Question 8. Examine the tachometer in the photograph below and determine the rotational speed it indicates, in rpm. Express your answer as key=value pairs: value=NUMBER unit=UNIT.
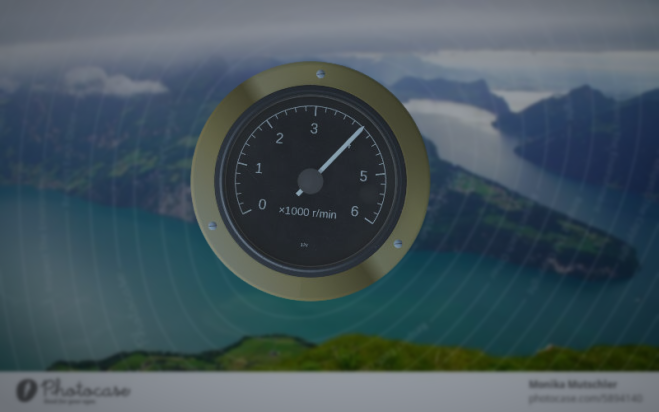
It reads value=4000 unit=rpm
